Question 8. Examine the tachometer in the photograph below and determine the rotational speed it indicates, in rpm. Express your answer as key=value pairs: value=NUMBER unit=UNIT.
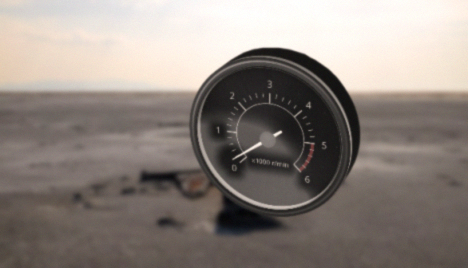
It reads value=200 unit=rpm
